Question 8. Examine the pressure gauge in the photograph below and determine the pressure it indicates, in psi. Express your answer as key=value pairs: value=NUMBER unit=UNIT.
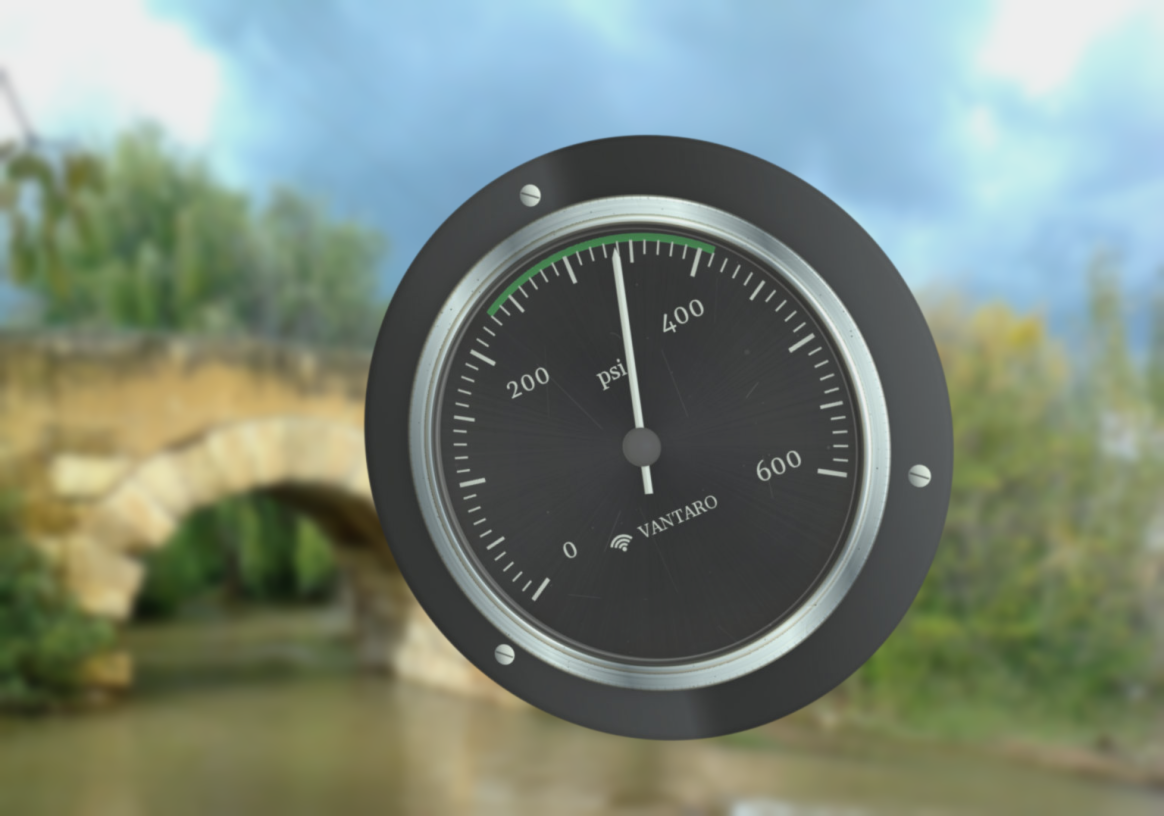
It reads value=340 unit=psi
